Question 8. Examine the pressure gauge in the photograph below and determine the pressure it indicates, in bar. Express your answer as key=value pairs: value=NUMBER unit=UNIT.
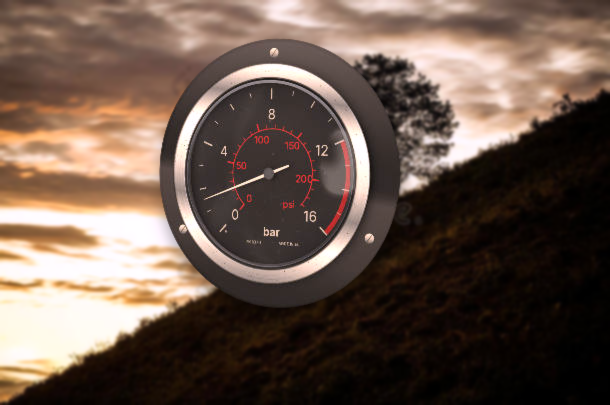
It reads value=1.5 unit=bar
